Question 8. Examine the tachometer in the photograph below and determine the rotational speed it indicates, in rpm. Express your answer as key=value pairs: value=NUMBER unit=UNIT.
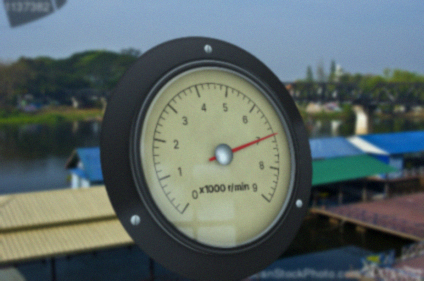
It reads value=7000 unit=rpm
